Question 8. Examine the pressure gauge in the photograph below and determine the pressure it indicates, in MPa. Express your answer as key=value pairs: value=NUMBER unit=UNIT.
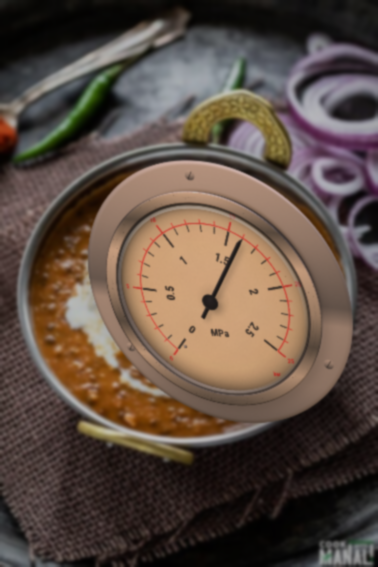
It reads value=1.6 unit=MPa
